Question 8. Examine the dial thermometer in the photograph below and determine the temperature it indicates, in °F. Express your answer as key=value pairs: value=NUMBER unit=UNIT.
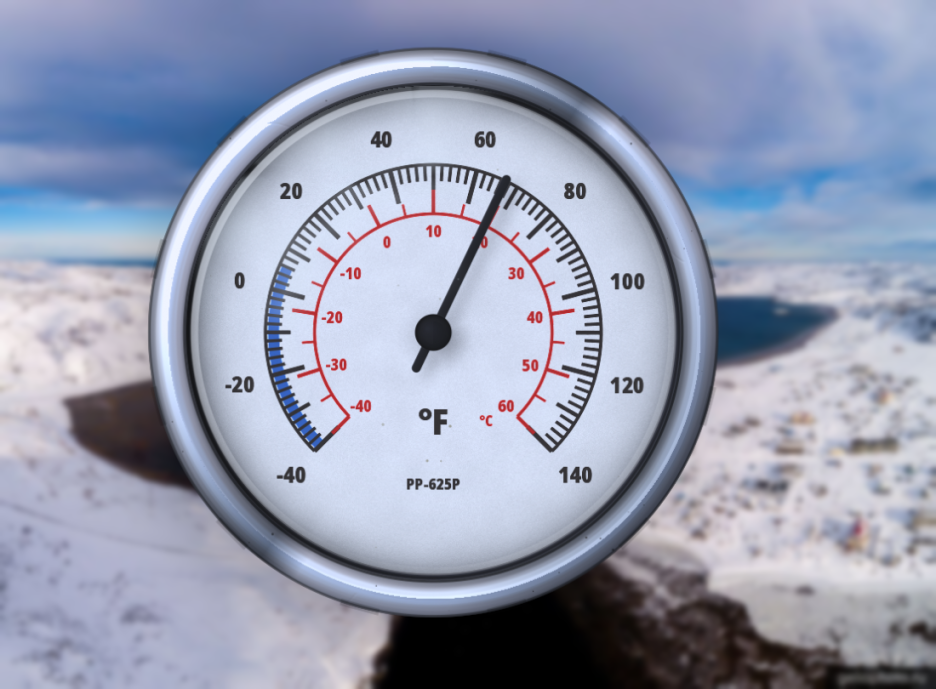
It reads value=67 unit=°F
